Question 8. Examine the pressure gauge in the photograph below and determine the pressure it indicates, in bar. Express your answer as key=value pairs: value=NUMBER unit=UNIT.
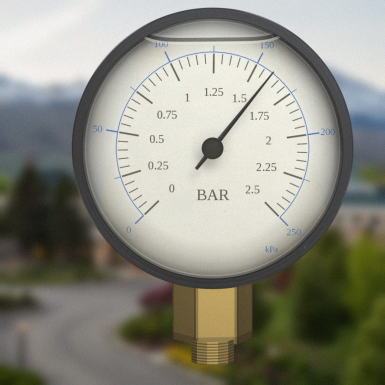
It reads value=1.6 unit=bar
